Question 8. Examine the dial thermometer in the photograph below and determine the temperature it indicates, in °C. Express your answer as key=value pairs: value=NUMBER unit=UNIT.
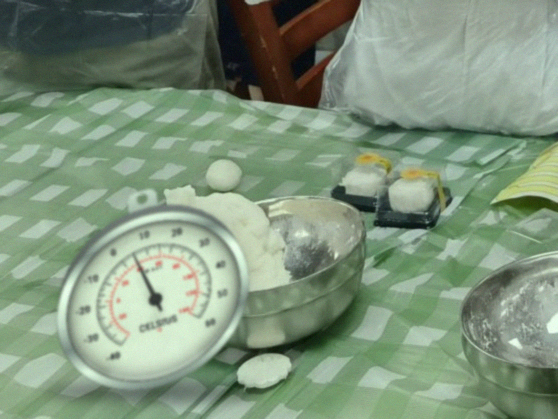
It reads value=5 unit=°C
